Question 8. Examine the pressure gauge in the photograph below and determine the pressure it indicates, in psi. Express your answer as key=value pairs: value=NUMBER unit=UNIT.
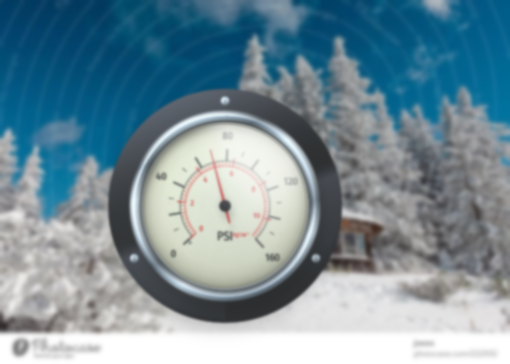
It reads value=70 unit=psi
